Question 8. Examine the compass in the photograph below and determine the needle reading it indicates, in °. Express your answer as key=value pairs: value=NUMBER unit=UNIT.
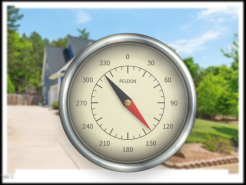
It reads value=140 unit=°
